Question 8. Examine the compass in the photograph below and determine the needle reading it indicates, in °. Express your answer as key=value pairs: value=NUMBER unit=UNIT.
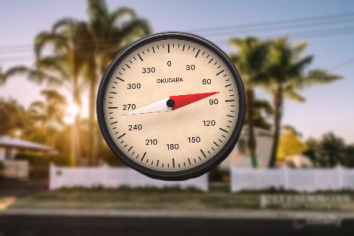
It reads value=80 unit=°
